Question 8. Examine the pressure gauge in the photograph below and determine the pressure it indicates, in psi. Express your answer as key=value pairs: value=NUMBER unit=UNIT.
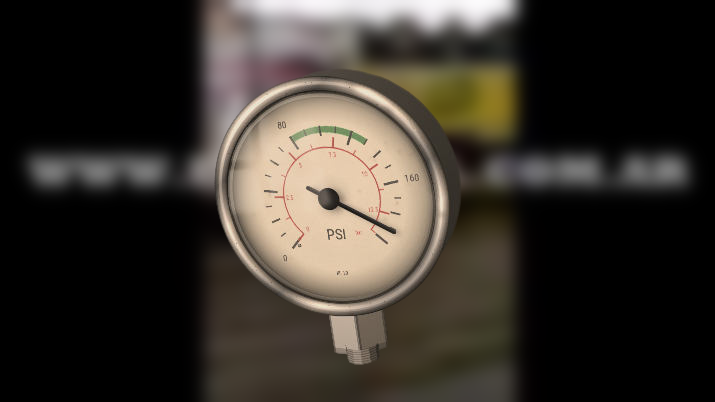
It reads value=190 unit=psi
